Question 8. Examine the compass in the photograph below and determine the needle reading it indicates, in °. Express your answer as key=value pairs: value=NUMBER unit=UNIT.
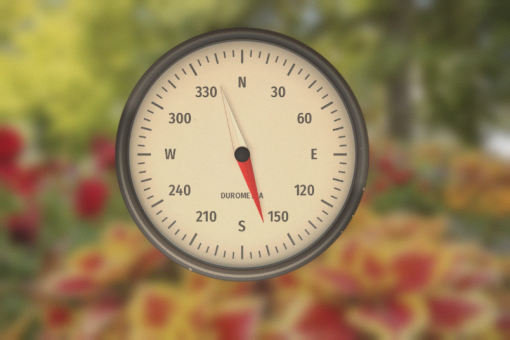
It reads value=162.5 unit=°
